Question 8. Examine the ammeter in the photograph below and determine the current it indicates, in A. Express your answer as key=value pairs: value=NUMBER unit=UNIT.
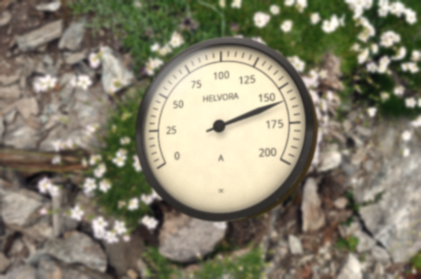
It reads value=160 unit=A
